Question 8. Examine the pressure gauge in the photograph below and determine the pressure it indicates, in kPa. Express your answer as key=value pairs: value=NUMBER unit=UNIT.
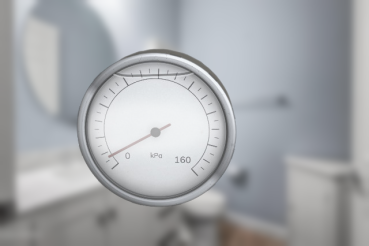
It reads value=7.5 unit=kPa
